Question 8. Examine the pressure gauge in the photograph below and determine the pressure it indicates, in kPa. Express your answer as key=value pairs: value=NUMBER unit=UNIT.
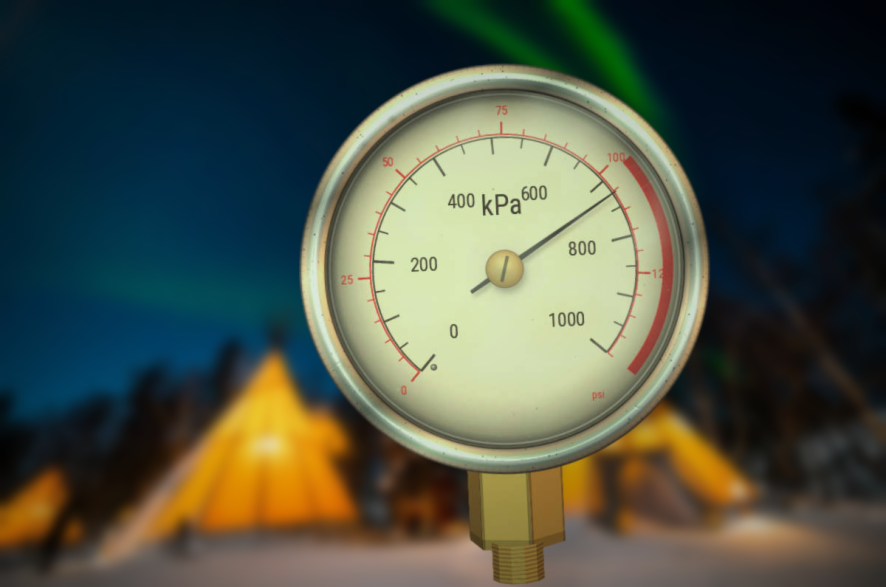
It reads value=725 unit=kPa
